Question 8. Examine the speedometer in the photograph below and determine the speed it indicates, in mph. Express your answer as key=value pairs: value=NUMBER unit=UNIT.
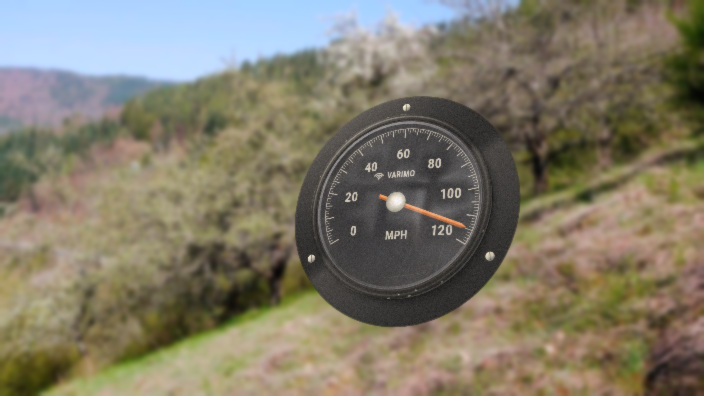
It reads value=115 unit=mph
